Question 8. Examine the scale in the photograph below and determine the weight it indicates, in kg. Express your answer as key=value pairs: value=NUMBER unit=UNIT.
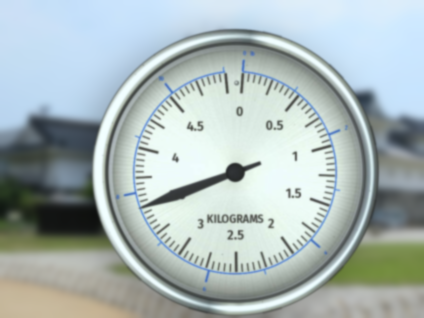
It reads value=3.5 unit=kg
